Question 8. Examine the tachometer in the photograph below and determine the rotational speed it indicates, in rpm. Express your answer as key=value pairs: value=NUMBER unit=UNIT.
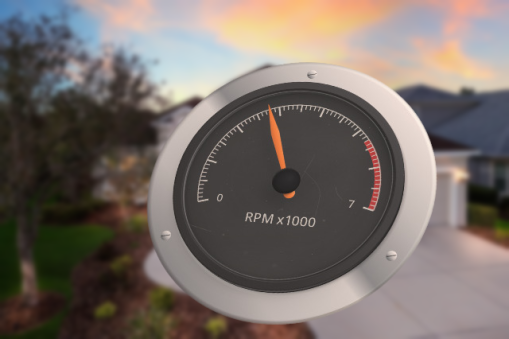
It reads value=2800 unit=rpm
